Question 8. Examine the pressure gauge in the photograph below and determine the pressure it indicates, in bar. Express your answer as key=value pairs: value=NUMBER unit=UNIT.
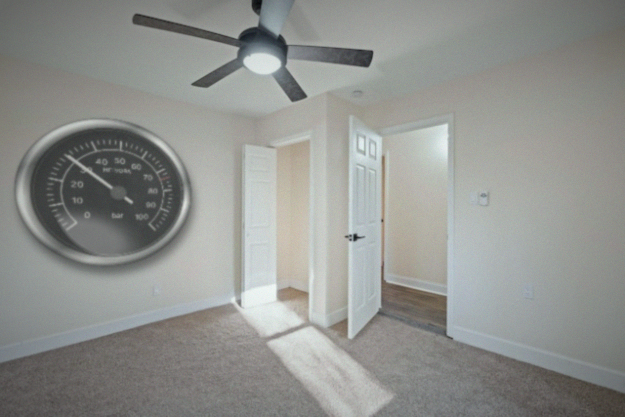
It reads value=30 unit=bar
